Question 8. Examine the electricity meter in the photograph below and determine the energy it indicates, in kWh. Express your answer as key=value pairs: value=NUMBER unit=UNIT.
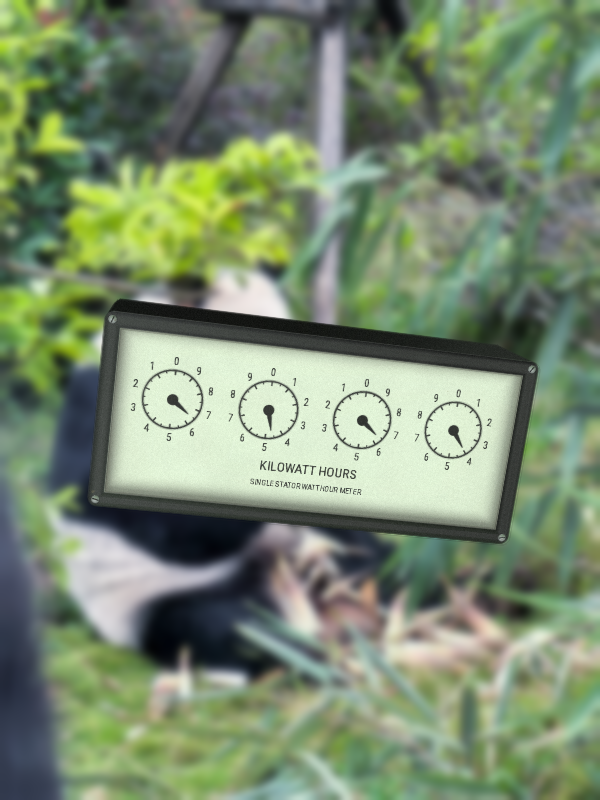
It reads value=6464 unit=kWh
